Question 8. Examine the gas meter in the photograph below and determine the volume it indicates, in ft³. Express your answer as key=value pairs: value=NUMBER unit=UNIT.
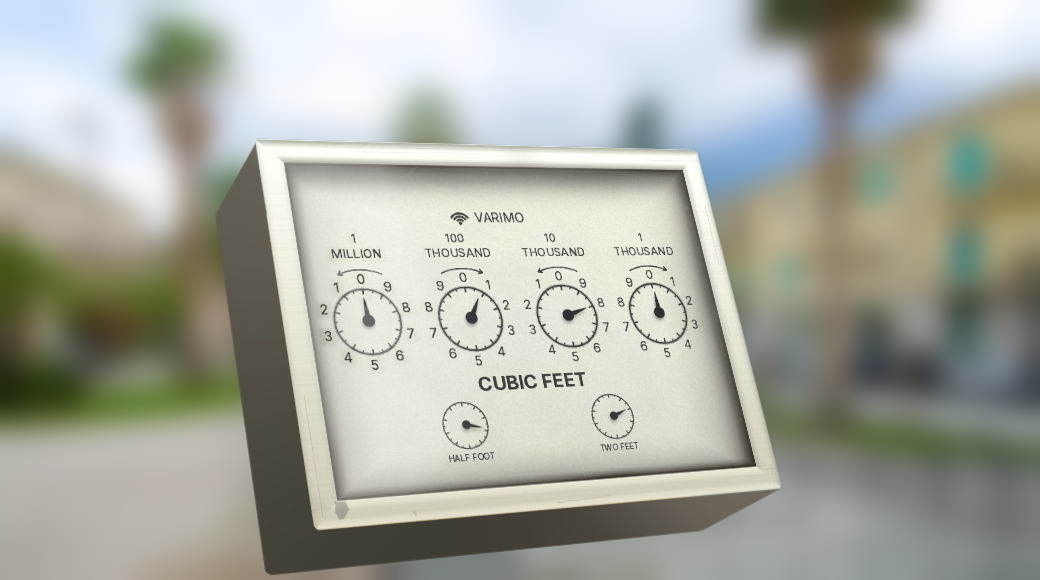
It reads value=8000 unit=ft³
